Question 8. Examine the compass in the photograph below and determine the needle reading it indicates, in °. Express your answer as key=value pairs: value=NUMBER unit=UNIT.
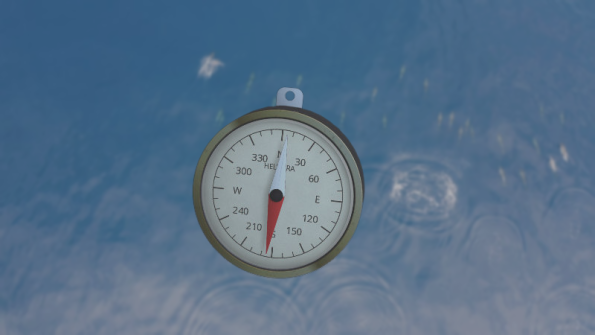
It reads value=185 unit=°
